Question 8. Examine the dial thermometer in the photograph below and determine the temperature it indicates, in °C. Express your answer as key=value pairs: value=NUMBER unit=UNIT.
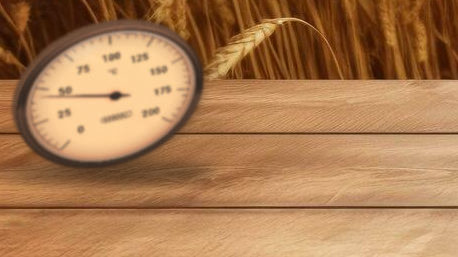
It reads value=45 unit=°C
